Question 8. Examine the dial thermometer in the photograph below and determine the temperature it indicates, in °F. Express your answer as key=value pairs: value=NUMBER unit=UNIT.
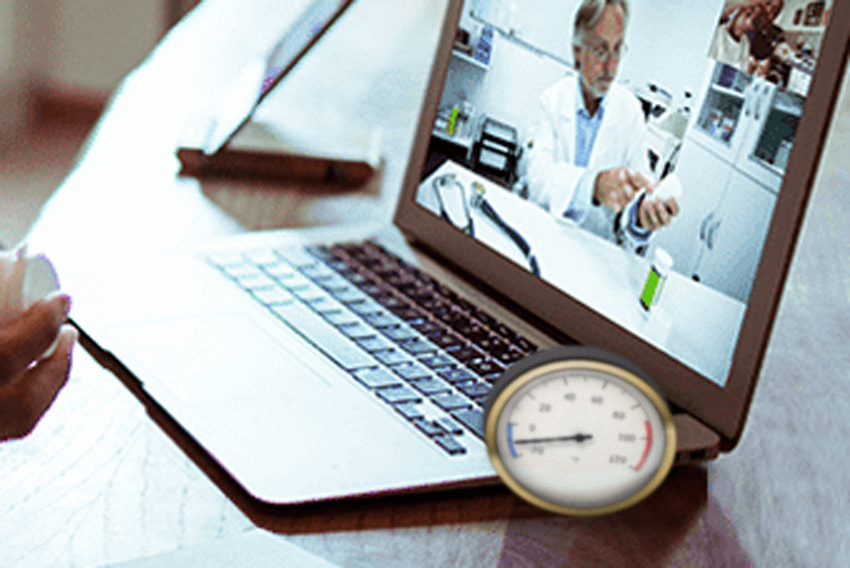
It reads value=-10 unit=°F
